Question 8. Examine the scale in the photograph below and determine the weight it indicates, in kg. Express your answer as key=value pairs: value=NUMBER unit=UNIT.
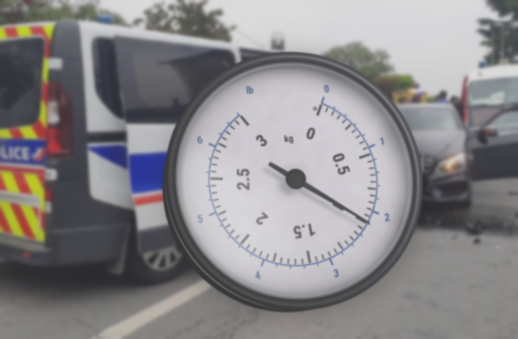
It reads value=1 unit=kg
